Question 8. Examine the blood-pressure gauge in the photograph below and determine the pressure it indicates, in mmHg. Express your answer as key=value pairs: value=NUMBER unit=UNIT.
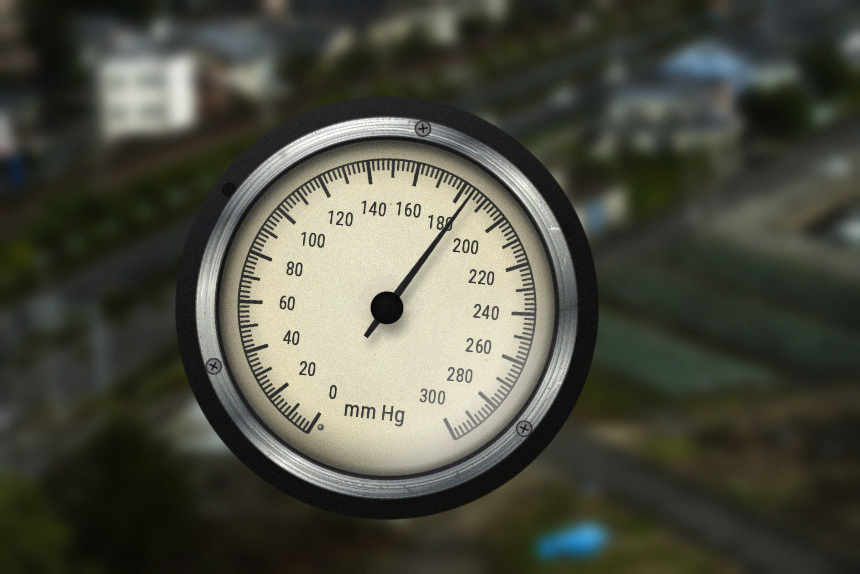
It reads value=184 unit=mmHg
